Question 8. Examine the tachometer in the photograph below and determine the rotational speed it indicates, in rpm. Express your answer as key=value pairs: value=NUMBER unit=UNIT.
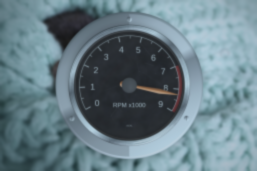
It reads value=8250 unit=rpm
